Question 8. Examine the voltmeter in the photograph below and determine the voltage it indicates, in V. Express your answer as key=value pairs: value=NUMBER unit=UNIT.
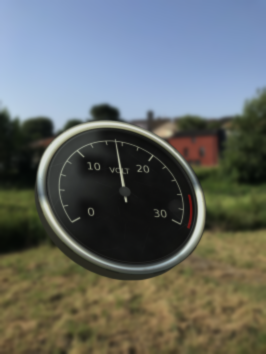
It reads value=15 unit=V
